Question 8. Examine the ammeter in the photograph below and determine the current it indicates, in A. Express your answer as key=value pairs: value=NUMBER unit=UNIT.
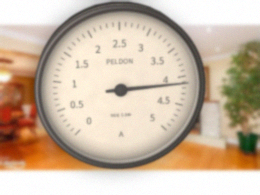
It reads value=4.1 unit=A
